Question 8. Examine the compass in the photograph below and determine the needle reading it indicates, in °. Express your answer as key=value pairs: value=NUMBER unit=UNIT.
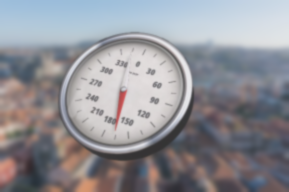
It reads value=165 unit=°
